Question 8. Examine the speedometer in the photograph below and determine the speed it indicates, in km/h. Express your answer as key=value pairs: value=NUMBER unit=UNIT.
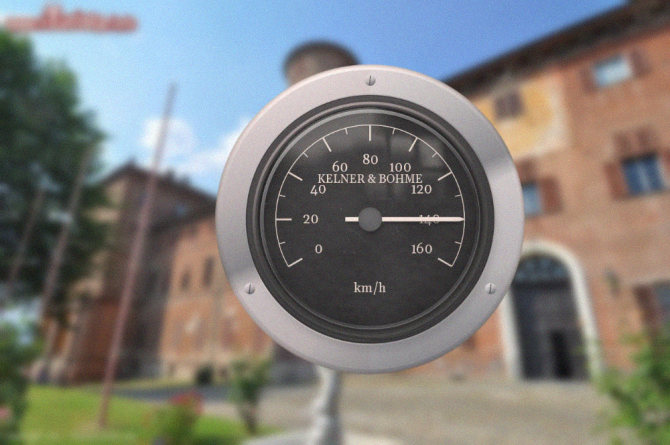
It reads value=140 unit=km/h
